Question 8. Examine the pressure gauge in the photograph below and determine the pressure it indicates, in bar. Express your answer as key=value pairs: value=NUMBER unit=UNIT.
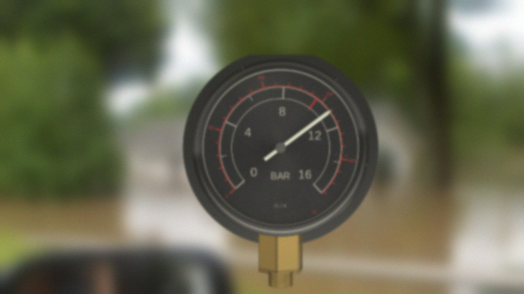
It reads value=11 unit=bar
